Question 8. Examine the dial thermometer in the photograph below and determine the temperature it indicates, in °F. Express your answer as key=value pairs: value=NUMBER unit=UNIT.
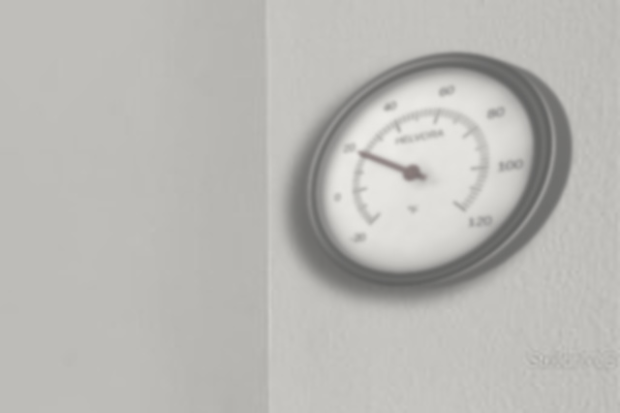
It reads value=20 unit=°F
